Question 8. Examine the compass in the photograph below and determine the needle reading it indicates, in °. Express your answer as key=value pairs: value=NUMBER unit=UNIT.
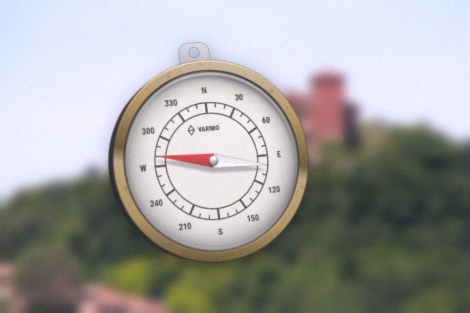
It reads value=280 unit=°
